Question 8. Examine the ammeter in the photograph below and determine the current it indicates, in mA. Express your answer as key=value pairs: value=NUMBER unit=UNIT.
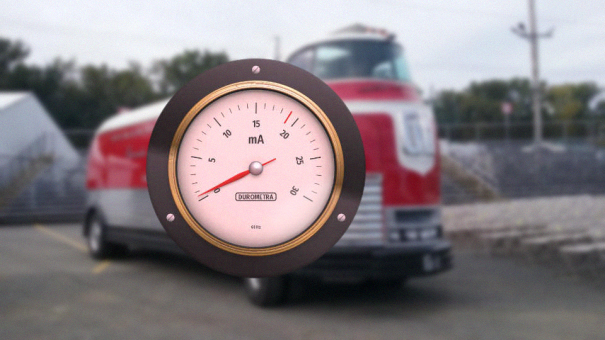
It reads value=0.5 unit=mA
